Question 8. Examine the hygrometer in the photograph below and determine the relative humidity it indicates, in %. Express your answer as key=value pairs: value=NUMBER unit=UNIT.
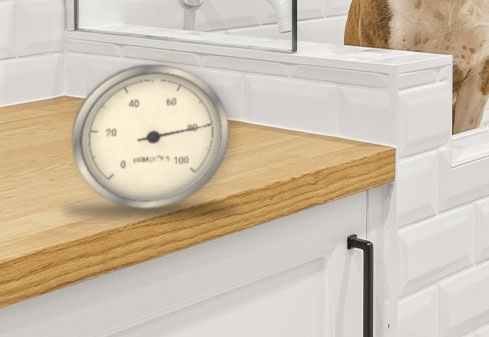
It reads value=80 unit=%
